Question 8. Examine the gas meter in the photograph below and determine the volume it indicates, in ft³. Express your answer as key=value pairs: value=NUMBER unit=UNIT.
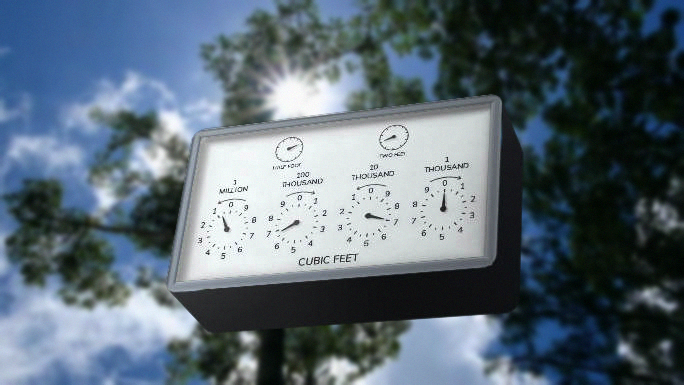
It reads value=67000 unit=ft³
